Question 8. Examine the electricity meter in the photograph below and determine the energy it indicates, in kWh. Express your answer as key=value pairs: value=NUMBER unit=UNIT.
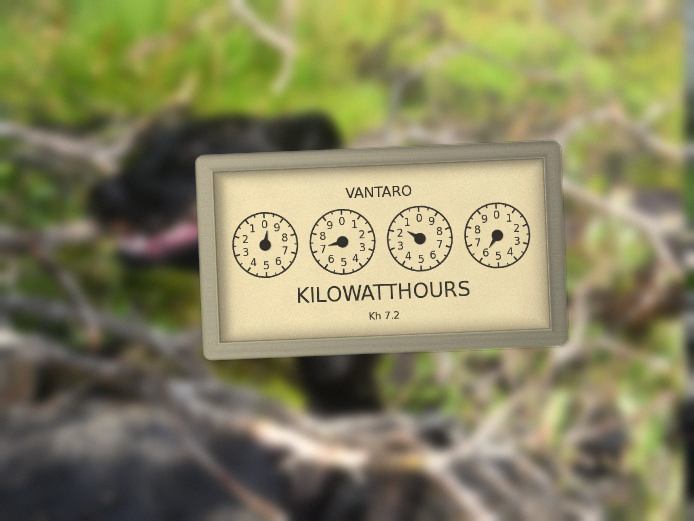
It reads value=9716 unit=kWh
